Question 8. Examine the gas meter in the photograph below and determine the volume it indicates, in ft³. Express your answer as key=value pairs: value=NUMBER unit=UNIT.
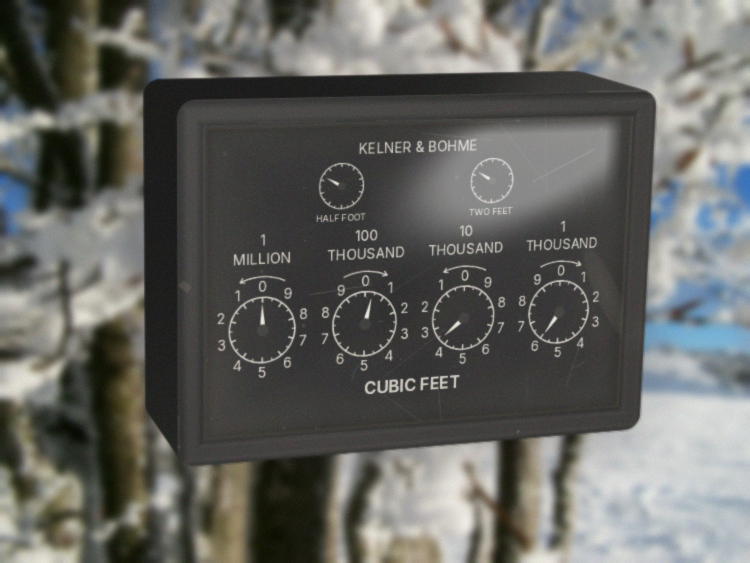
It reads value=3600 unit=ft³
